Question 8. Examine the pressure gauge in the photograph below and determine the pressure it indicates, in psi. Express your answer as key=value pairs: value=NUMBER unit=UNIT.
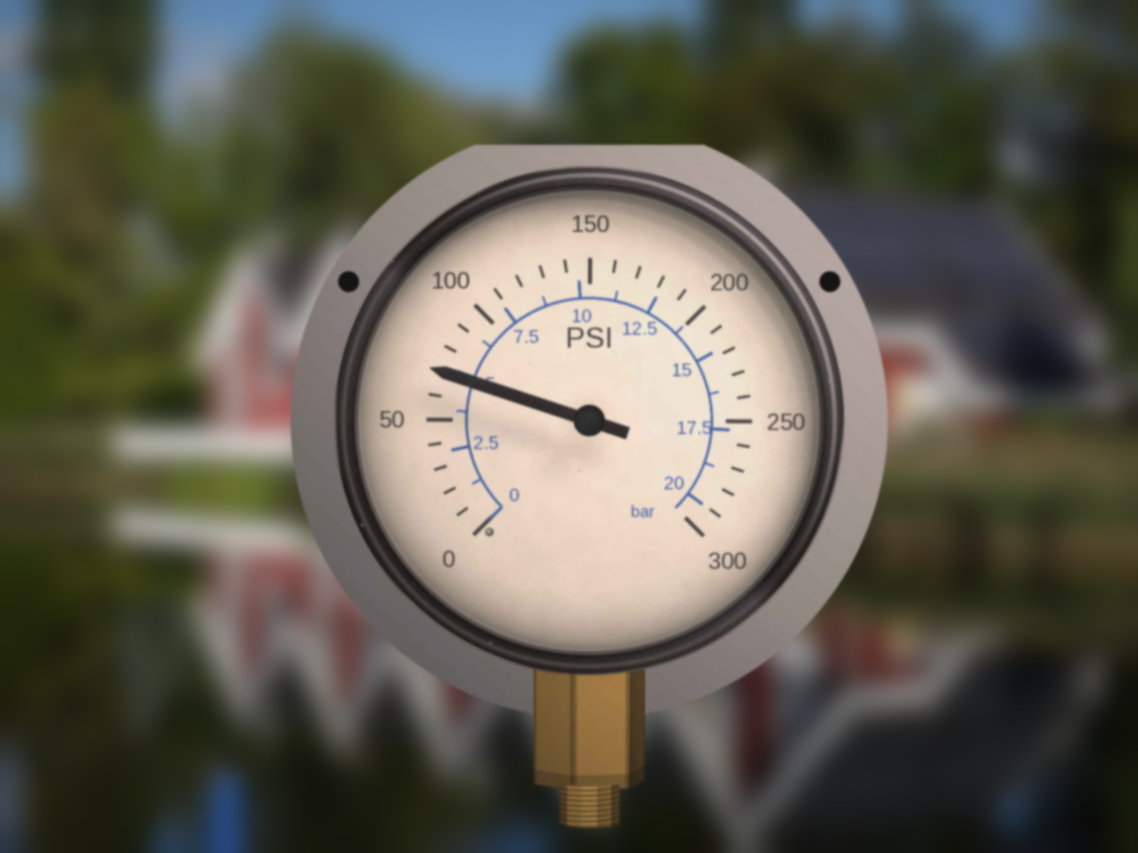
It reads value=70 unit=psi
